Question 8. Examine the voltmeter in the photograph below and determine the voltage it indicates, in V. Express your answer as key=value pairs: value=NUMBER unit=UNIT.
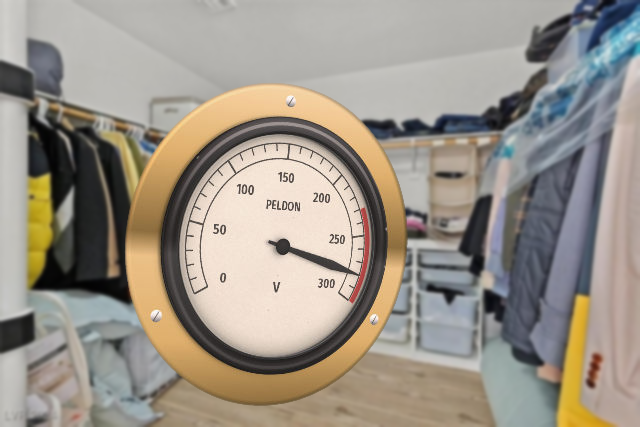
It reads value=280 unit=V
